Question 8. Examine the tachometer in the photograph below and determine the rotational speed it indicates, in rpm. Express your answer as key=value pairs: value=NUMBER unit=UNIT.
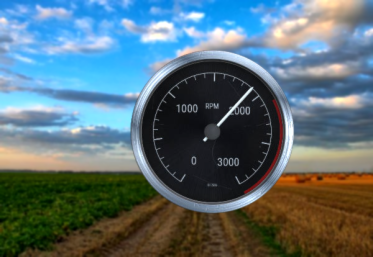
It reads value=1900 unit=rpm
